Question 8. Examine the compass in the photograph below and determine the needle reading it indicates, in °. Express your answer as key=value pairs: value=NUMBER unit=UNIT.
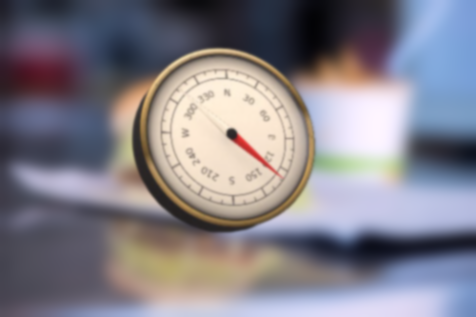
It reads value=130 unit=°
